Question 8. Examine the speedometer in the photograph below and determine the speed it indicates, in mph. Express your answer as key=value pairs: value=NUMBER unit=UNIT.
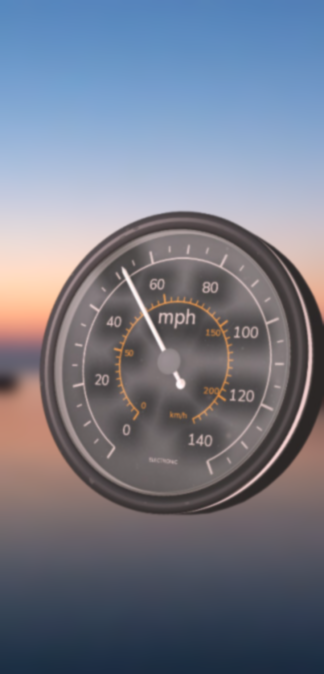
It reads value=52.5 unit=mph
